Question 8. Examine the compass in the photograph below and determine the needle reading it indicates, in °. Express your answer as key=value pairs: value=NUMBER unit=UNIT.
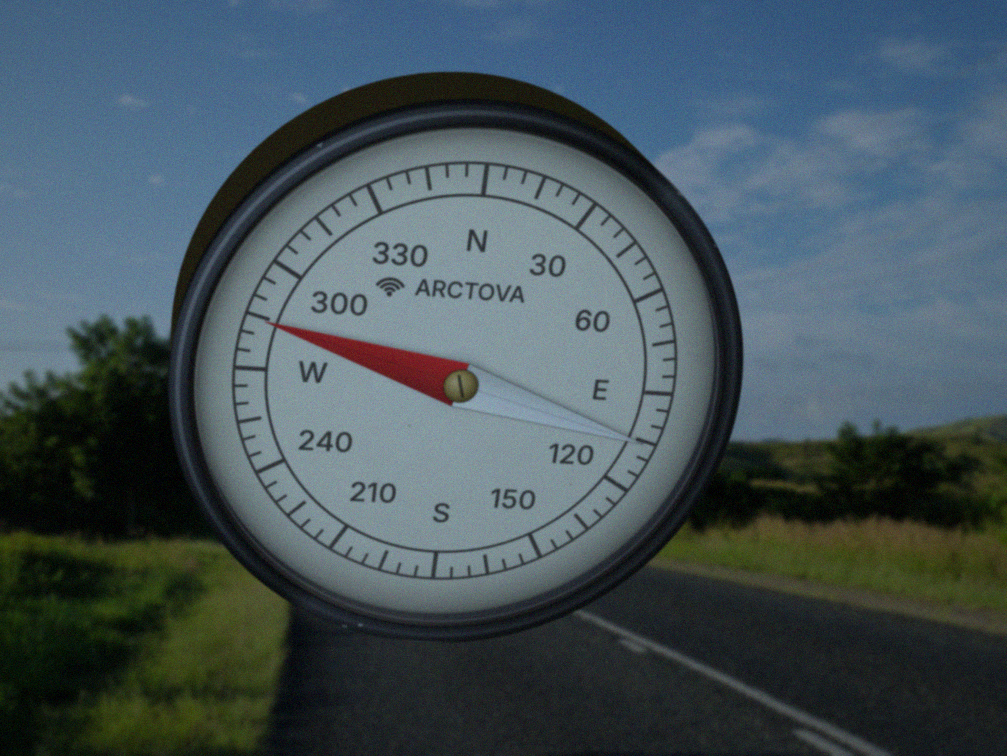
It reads value=285 unit=°
